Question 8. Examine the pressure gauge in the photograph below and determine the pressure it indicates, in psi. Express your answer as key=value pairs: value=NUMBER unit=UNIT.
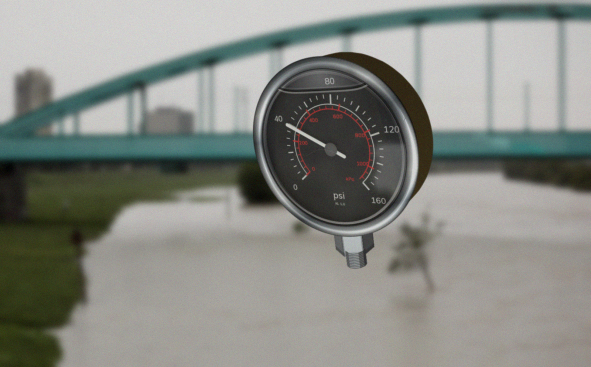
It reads value=40 unit=psi
